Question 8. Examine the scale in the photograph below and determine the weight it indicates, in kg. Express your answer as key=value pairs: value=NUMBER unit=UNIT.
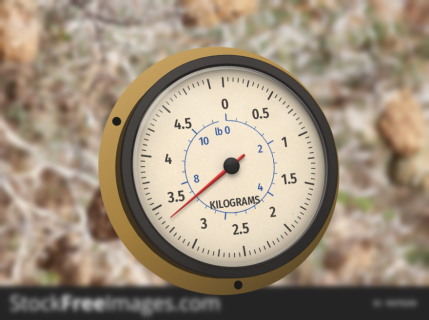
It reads value=3.35 unit=kg
